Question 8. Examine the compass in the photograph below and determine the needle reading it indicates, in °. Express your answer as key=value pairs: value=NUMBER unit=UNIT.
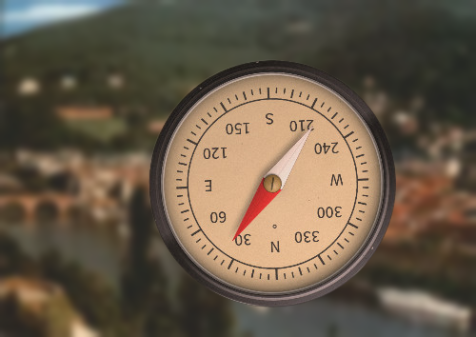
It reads value=37.5 unit=°
